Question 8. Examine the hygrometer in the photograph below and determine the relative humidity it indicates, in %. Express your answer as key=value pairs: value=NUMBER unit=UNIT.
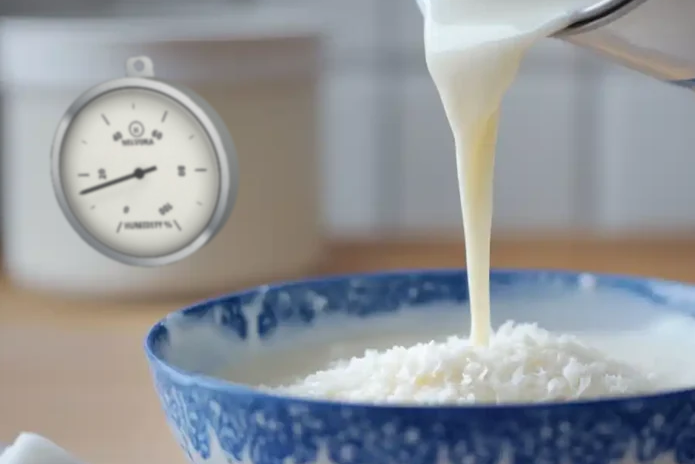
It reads value=15 unit=%
